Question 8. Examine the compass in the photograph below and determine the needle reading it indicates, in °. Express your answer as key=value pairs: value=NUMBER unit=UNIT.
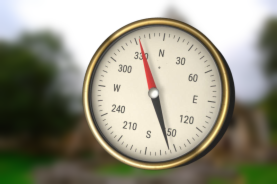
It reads value=335 unit=°
